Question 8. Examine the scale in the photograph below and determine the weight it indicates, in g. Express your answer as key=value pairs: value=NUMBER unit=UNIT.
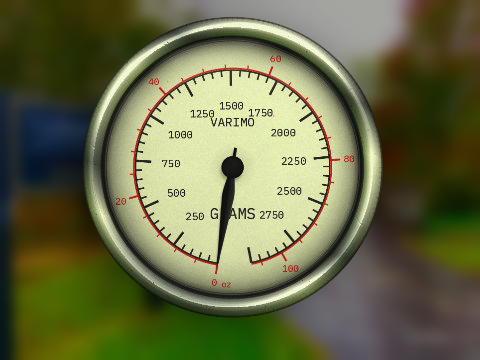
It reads value=0 unit=g
